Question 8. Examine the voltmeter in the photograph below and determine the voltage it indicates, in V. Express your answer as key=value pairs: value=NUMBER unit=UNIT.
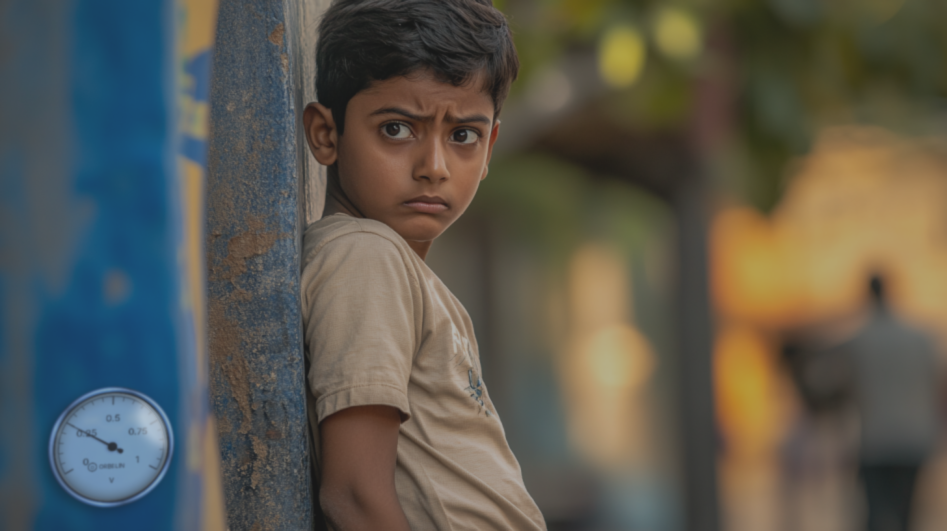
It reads value=0.25 unit=V
